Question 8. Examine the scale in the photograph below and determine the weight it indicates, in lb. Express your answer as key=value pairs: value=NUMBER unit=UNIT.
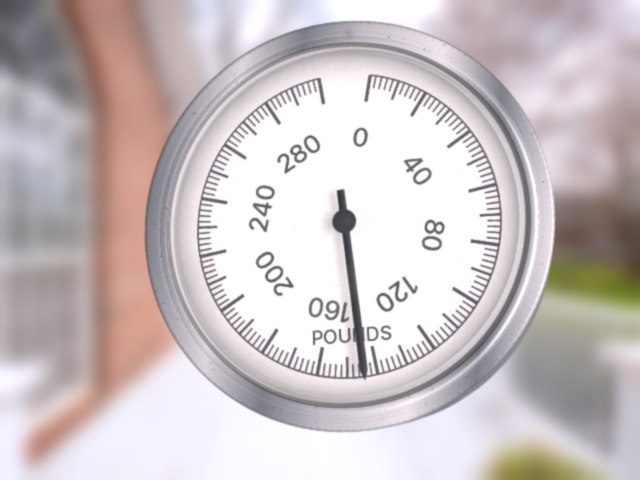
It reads value=144 unit=lb
